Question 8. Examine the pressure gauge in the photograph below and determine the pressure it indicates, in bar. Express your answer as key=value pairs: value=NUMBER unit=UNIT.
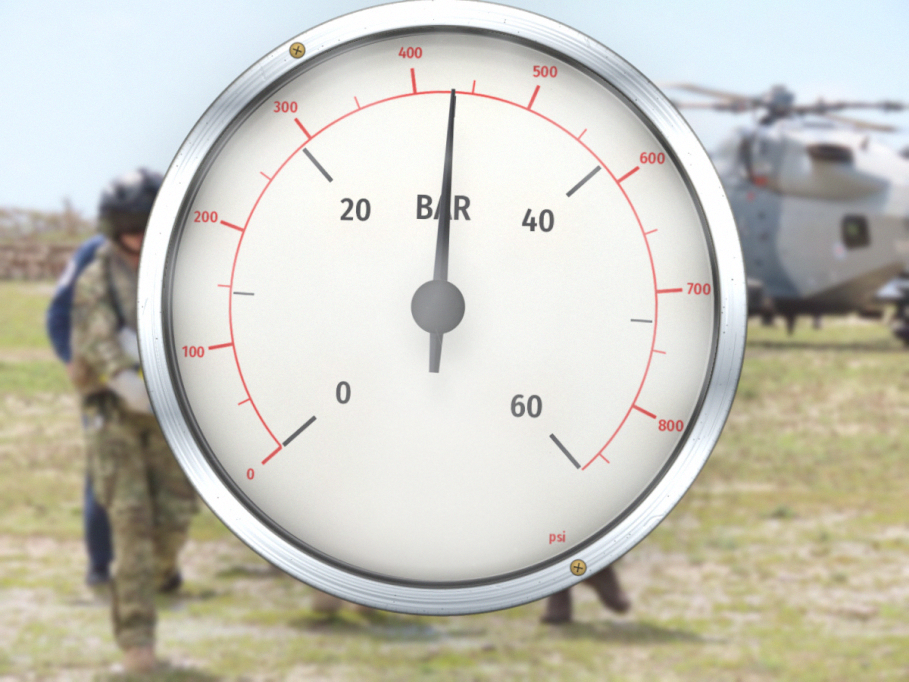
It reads value=30 unit=bar
